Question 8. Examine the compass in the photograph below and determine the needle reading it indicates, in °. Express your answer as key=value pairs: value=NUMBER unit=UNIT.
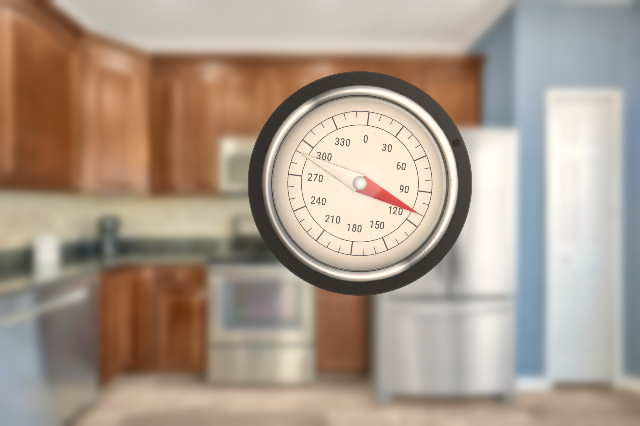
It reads value=110 unit=°
